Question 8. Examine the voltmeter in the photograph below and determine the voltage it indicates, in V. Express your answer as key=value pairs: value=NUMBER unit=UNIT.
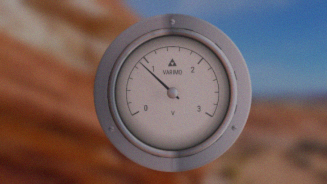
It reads value=0.9 unit=V
